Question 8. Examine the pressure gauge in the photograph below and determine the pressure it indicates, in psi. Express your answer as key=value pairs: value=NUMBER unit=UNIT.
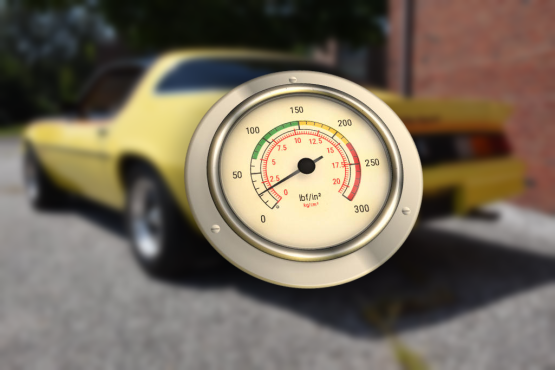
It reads value=20 unit=psi
